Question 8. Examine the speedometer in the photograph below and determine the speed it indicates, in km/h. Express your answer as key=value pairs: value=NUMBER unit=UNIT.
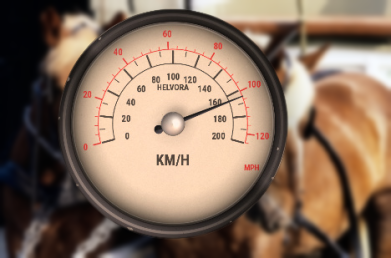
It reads value=165 unit=km/h
